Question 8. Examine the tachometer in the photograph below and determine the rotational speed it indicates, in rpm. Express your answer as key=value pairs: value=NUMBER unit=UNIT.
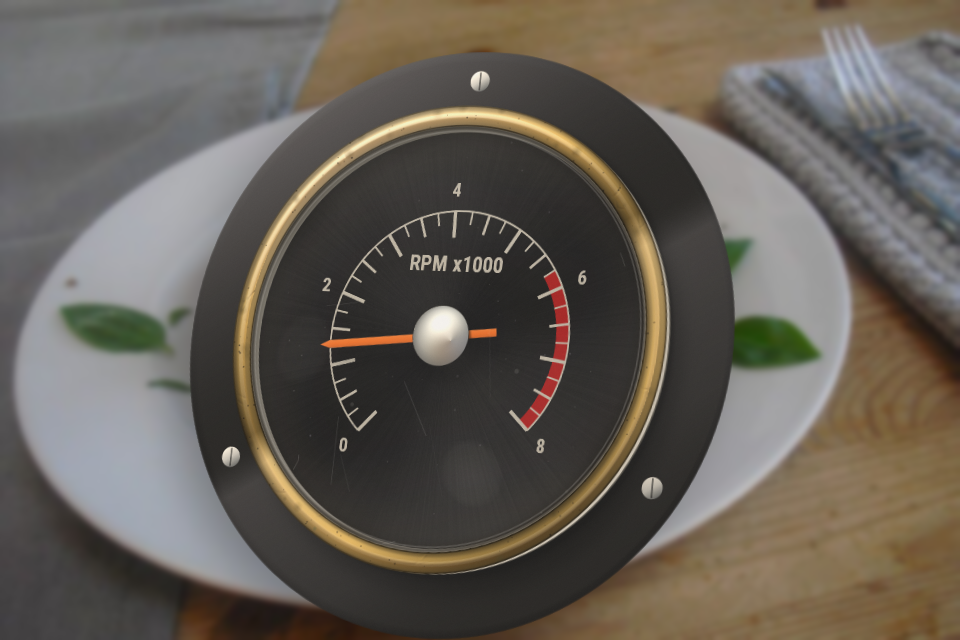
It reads value=1250 unit=rpm
